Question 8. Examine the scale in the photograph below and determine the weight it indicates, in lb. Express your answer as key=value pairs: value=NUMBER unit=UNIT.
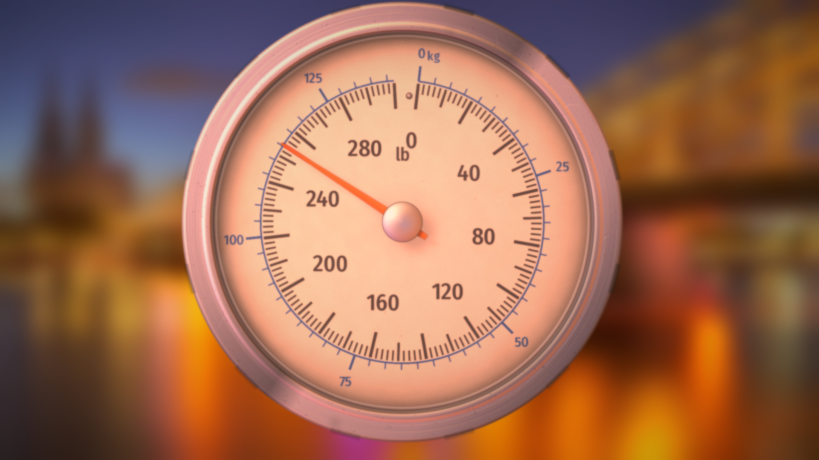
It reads value=254 unit=lb
